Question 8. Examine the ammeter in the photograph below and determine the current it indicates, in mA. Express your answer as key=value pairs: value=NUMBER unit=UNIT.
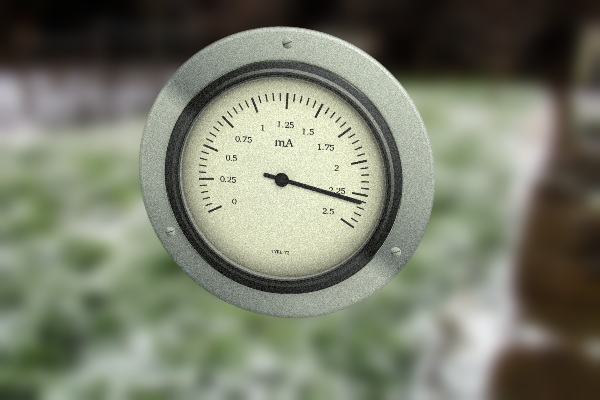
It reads value=2.3 unit=mA
